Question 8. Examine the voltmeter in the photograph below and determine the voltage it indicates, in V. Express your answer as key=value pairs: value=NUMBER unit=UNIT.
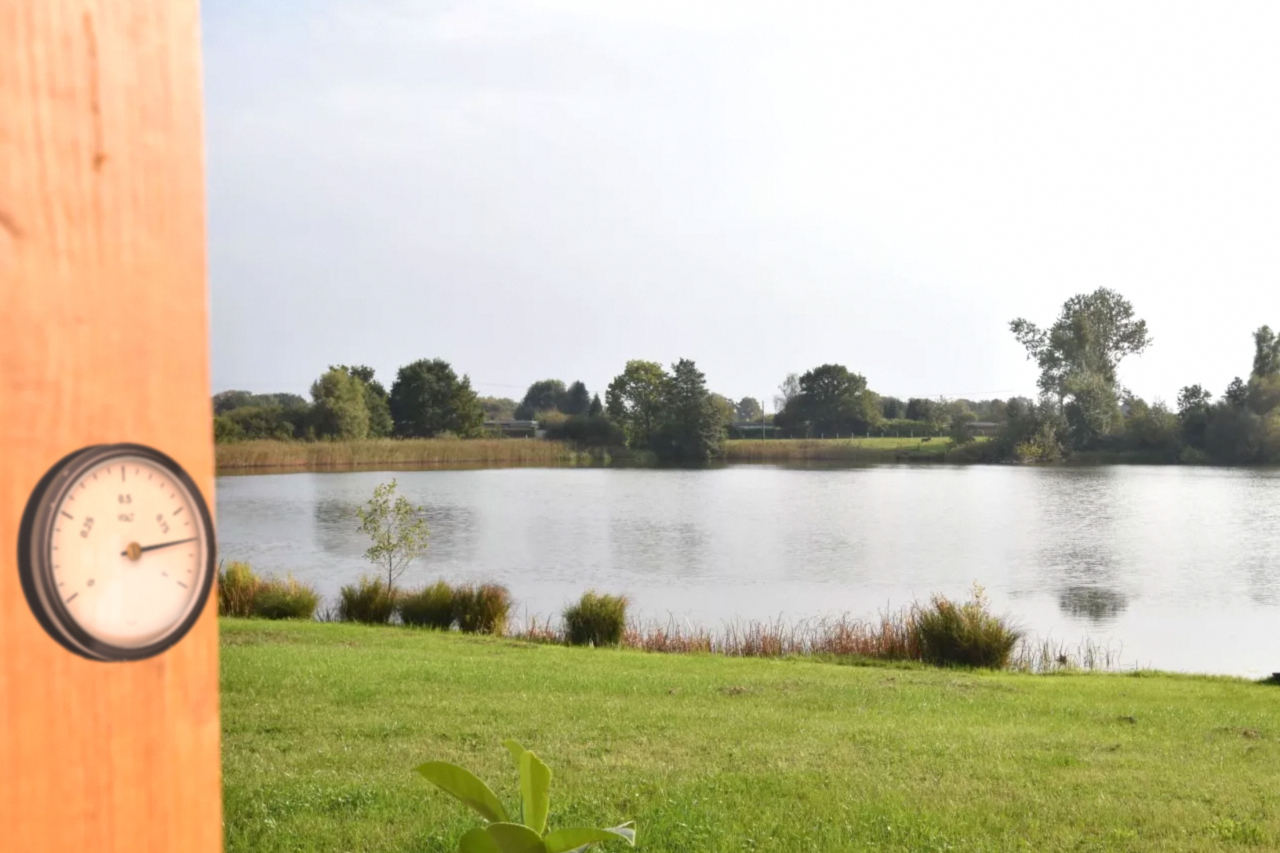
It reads value=0.85 unit=V
